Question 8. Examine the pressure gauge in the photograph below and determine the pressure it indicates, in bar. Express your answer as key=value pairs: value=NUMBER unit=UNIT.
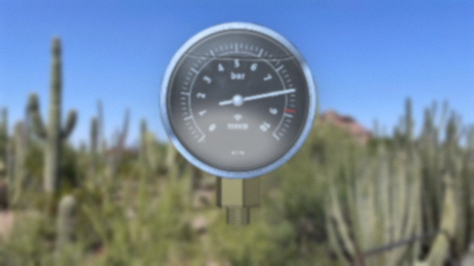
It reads value=8 unit=bar
